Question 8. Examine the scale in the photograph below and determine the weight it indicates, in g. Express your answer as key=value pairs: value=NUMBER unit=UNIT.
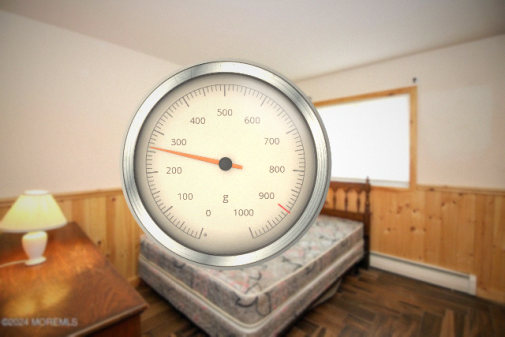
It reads value=260 unit=g
